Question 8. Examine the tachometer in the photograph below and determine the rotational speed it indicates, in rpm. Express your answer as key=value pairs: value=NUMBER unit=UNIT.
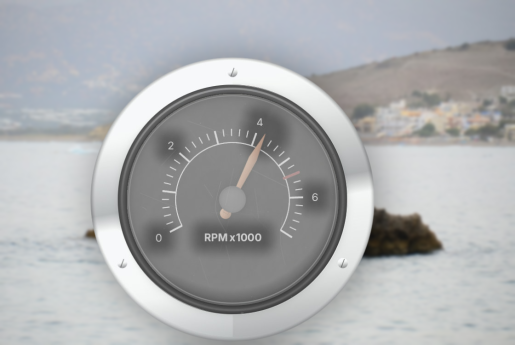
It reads value=4200 unit=rpm
